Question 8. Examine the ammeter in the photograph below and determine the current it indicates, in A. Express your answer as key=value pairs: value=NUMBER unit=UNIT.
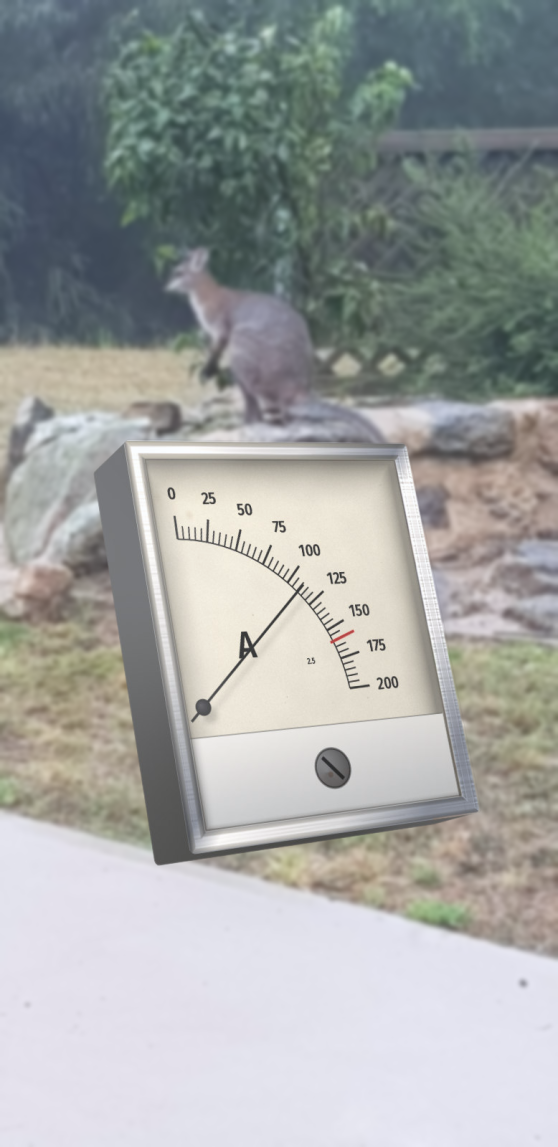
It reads value=110 unit=A
